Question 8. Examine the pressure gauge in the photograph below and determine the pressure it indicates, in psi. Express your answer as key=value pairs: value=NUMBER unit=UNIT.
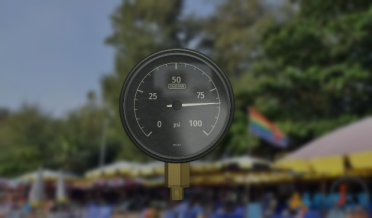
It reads value=82.5 unit=psi
